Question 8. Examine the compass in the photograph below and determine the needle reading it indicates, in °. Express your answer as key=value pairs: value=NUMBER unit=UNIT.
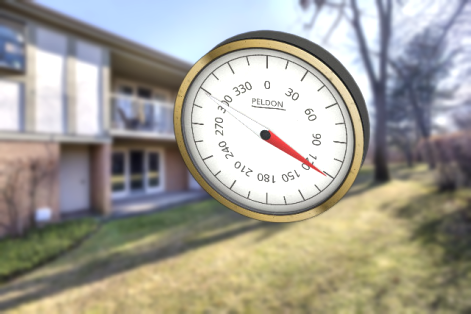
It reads value=120 unit=°
